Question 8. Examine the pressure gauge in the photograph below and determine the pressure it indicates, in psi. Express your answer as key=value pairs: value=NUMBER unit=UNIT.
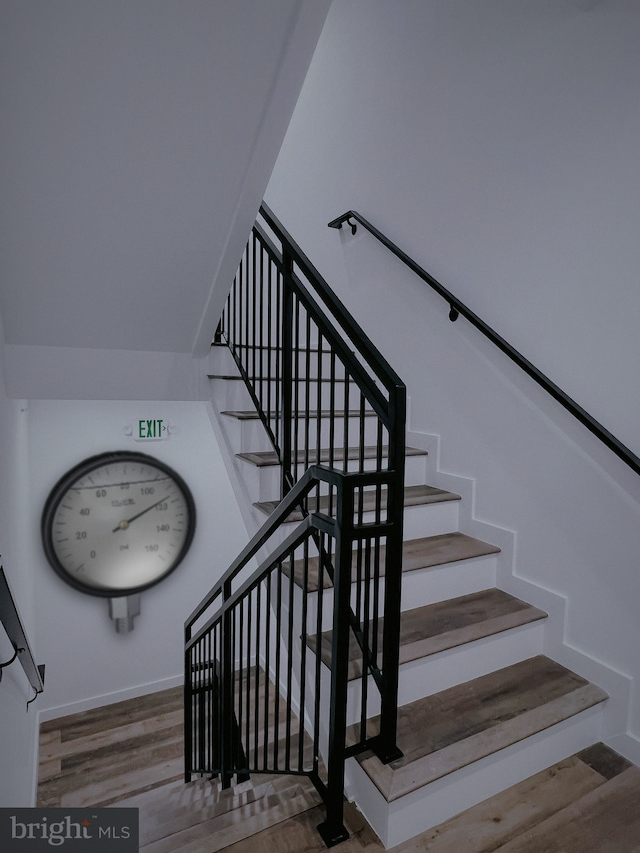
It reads value=115 unit=psi
